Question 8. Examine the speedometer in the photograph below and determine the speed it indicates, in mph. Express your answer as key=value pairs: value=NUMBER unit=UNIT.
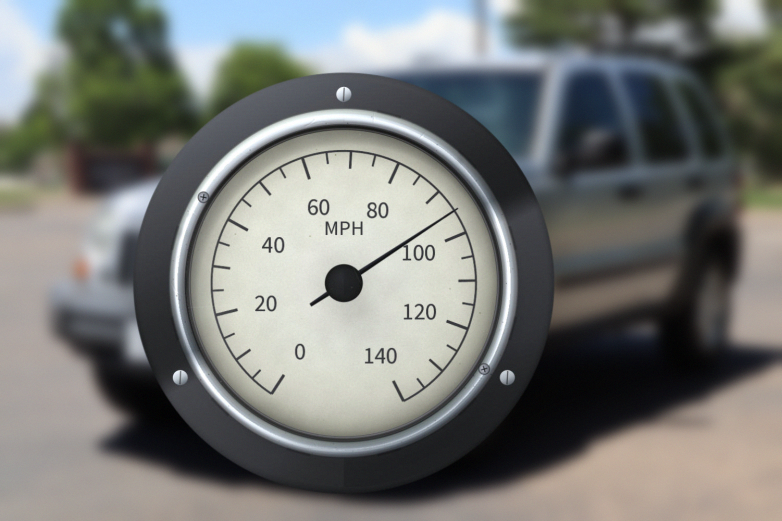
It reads value=95 unit=mph
